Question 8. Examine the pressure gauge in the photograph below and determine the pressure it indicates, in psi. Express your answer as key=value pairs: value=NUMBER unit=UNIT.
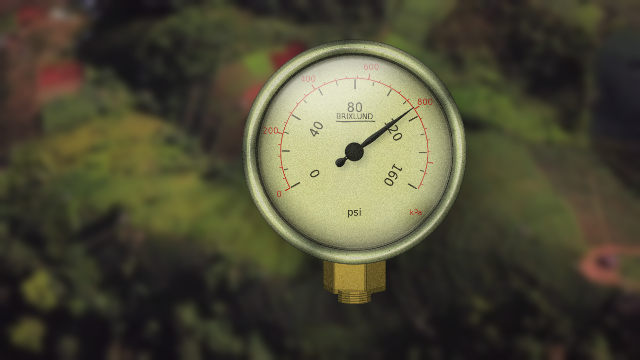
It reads value=115 unit=psi
